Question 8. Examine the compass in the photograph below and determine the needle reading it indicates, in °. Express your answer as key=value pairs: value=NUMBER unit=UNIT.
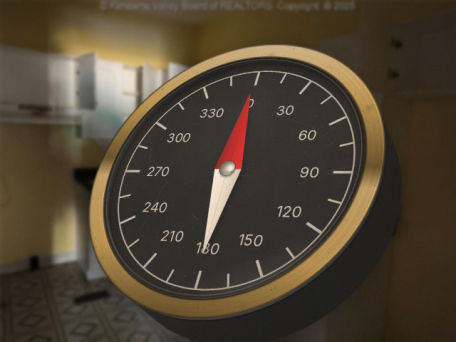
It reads value=0 unit=°
